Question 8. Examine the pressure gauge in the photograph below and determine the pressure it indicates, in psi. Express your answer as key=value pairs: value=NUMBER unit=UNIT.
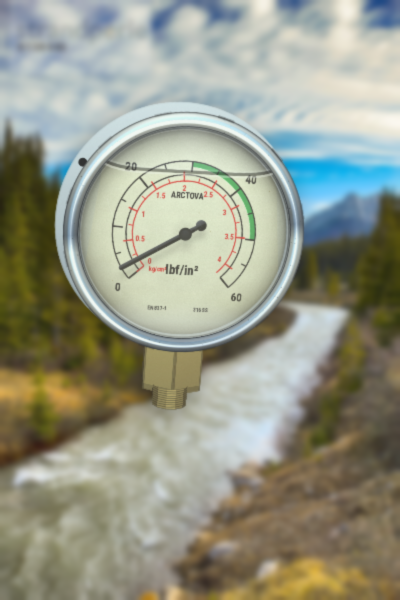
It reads value=2.5 unit=psi
